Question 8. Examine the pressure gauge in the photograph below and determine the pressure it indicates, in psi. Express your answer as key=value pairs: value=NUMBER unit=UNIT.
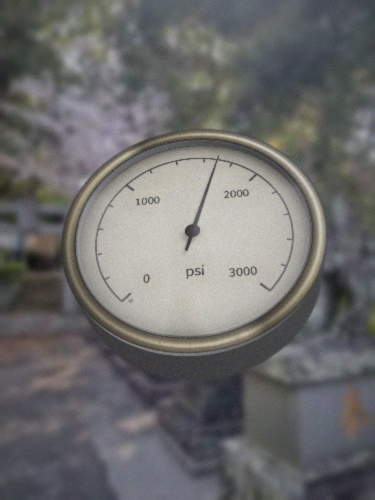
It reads value=1700 unit=psi
